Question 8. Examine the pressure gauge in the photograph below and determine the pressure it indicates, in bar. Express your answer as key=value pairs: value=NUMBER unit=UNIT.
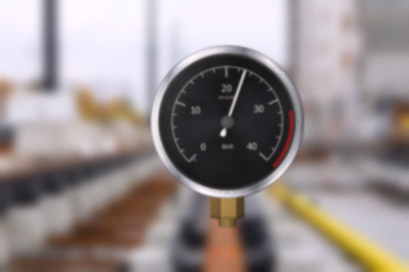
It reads value=23 unit=bar
